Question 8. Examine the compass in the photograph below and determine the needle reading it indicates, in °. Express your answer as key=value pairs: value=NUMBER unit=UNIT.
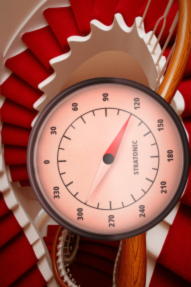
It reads value=120 unit=°
